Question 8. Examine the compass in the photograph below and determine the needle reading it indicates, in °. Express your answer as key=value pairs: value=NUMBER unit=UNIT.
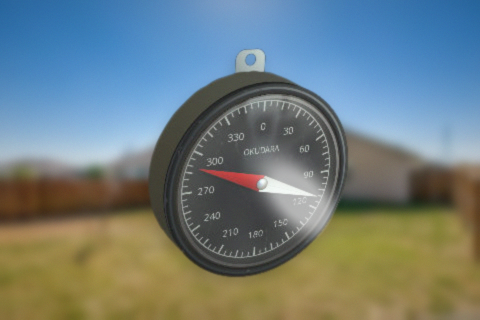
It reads value=290 unit=°
